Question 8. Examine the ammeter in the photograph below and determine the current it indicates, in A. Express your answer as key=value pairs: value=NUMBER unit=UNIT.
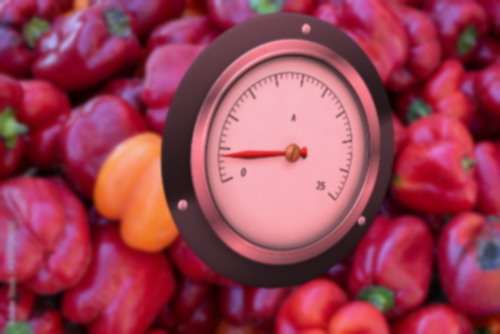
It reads value=2 unit=A
